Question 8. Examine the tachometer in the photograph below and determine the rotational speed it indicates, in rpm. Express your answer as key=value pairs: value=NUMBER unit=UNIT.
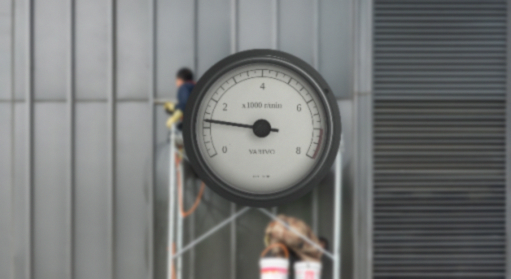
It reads value=1250 unit=rpm
